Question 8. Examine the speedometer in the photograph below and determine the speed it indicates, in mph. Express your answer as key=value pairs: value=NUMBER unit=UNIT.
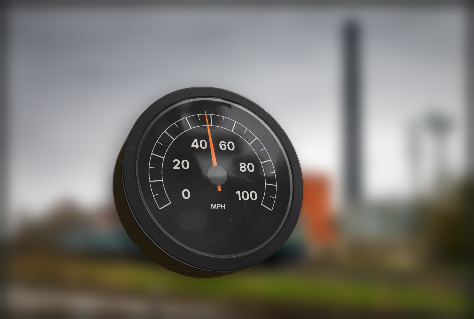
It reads value=47.5 unit=mph
